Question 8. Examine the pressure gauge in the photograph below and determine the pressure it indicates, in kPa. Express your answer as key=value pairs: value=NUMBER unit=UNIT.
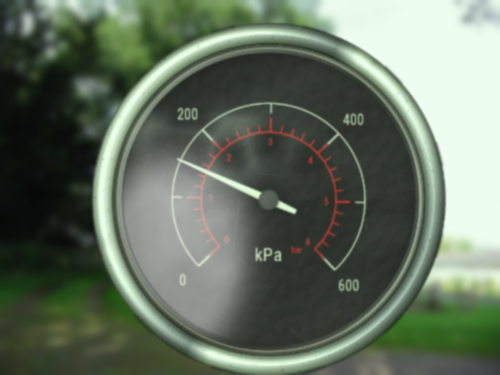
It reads value=150 unit=kPa
